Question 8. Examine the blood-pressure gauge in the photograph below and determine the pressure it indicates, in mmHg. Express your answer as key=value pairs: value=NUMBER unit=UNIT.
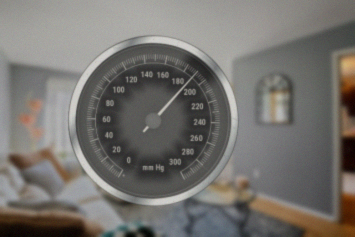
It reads value=190 unit=mmHg
